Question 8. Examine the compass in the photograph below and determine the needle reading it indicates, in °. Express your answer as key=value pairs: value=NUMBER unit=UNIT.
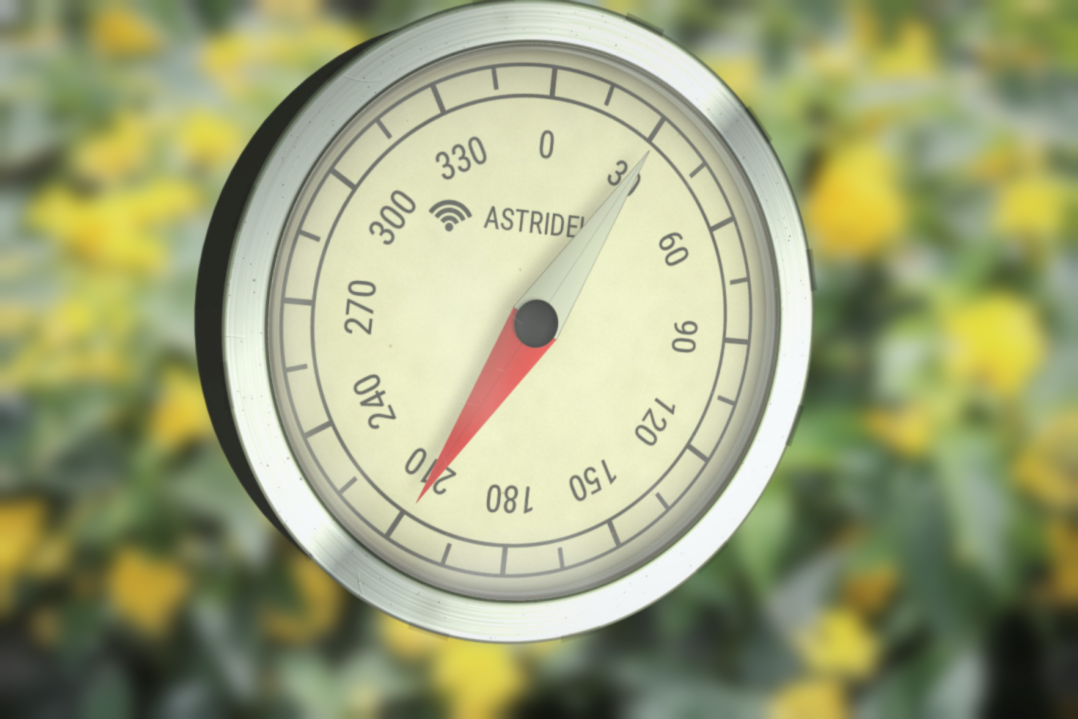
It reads value=210 unit=°
